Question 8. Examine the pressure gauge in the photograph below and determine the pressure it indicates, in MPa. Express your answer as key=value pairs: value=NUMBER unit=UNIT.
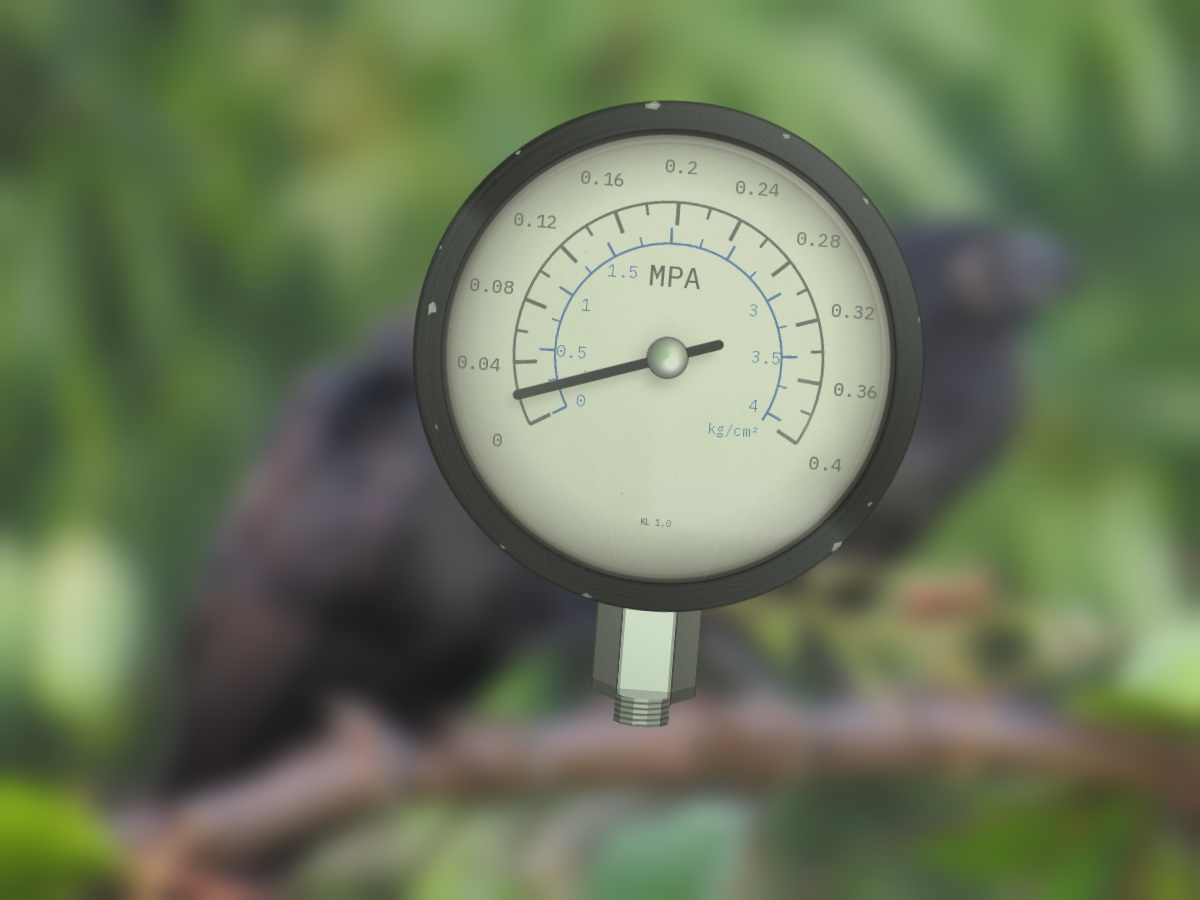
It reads value=0.02 unit=MPa
